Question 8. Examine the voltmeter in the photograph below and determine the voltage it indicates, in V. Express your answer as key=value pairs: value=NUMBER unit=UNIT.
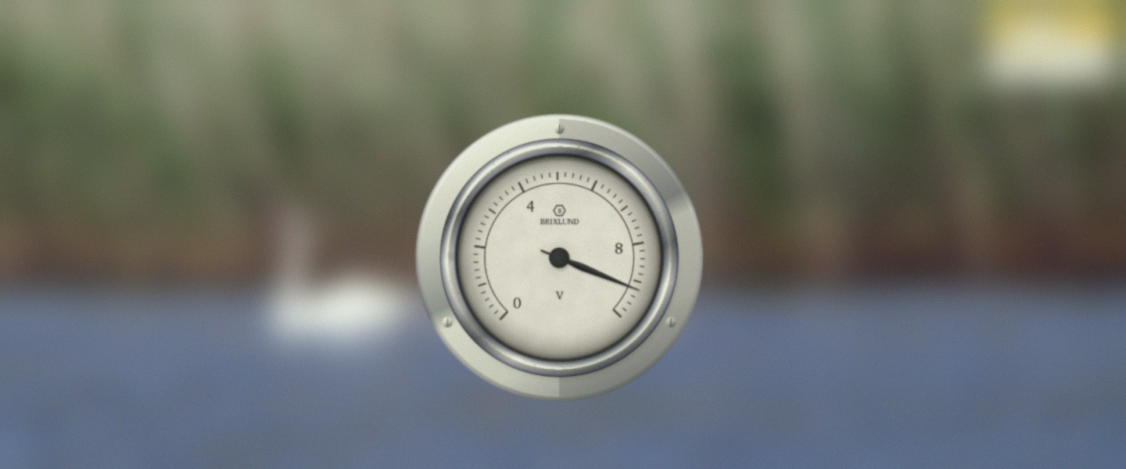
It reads value=9.2 unit=V
